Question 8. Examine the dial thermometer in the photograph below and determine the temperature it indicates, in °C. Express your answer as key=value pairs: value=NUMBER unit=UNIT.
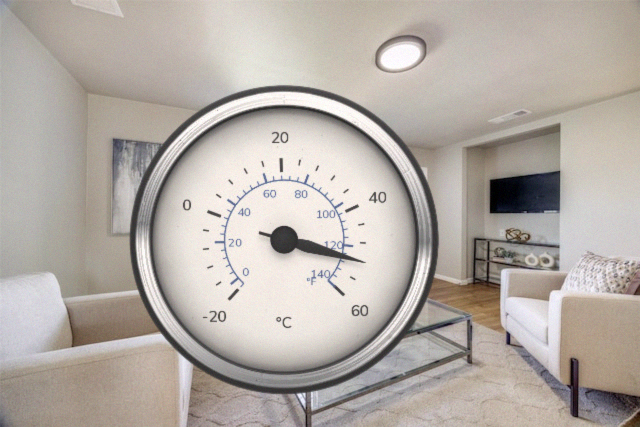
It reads value=52 unit=°C
